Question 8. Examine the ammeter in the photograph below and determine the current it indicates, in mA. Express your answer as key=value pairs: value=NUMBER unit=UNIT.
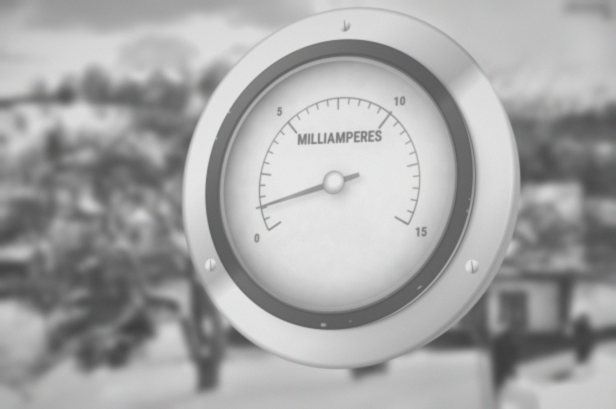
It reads value=1 unit=mA
